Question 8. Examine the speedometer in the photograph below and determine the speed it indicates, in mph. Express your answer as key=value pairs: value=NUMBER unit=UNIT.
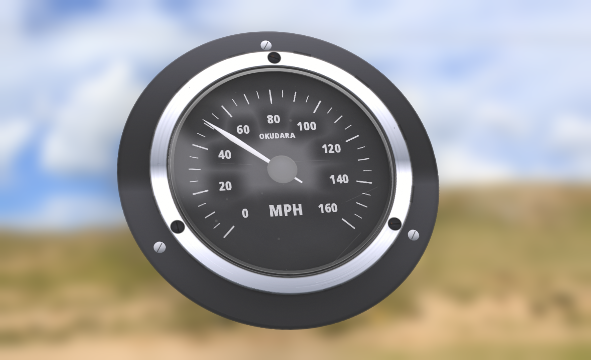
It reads value=50 unit=mph
